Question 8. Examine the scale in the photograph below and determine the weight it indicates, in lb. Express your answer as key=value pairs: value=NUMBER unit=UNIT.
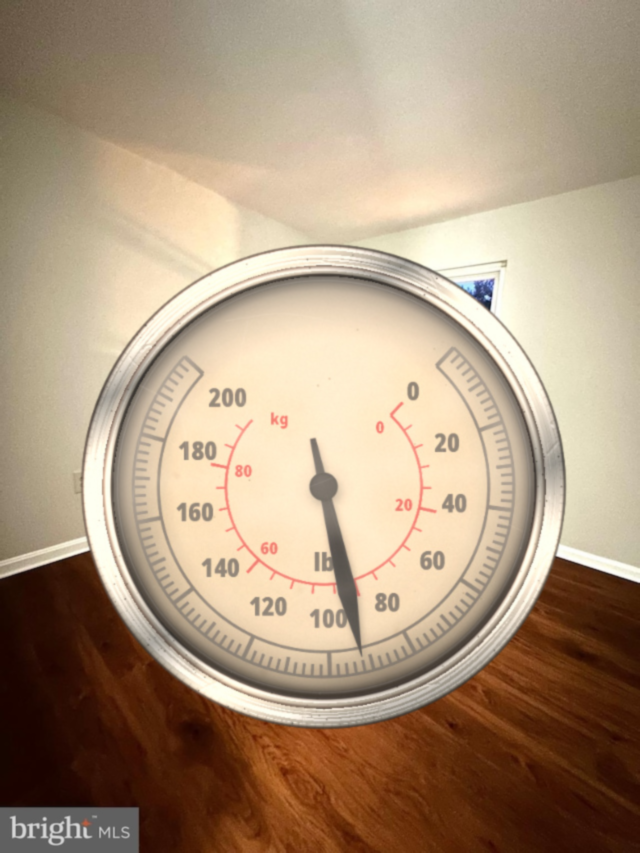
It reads value=92 unit=lb
